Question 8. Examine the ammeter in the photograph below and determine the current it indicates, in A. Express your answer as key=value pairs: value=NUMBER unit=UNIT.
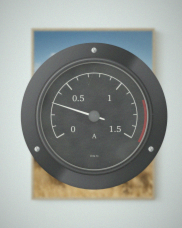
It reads value=0.3 unit=A
